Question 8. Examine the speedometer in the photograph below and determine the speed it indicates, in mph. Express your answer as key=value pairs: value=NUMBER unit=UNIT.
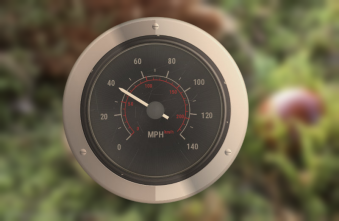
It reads value=40 unit=mph
